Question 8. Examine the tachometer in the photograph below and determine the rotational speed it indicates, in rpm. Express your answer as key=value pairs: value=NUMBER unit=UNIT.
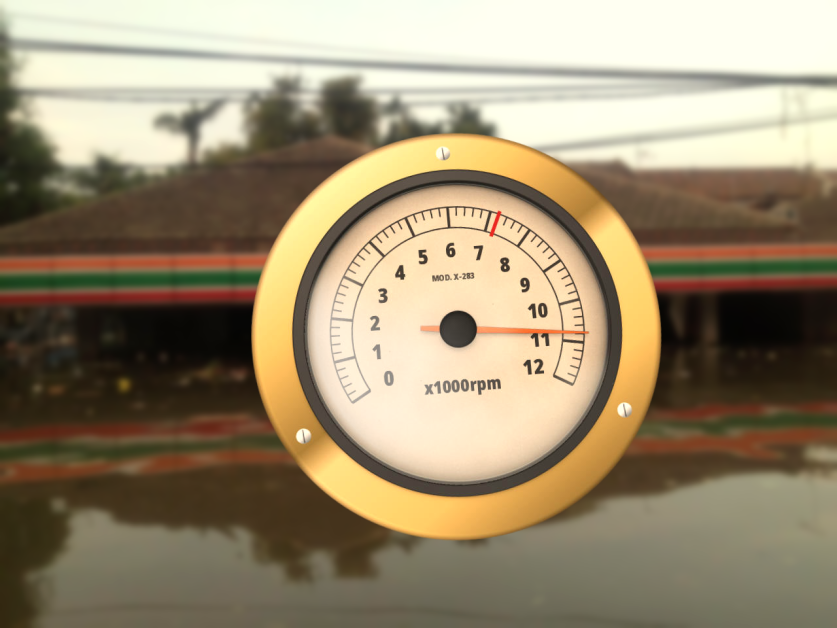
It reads value=10800 unit=rpm
